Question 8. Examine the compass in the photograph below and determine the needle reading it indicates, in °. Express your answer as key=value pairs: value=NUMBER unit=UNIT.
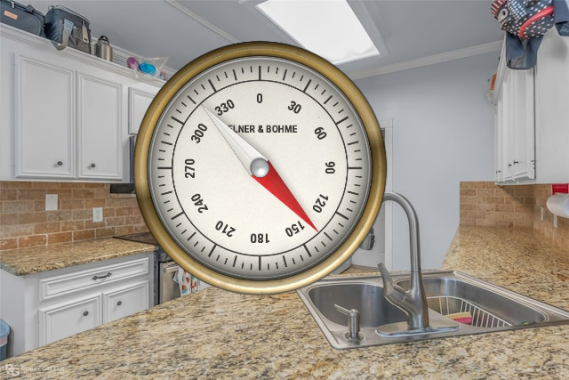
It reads value=137.5 unit=°
